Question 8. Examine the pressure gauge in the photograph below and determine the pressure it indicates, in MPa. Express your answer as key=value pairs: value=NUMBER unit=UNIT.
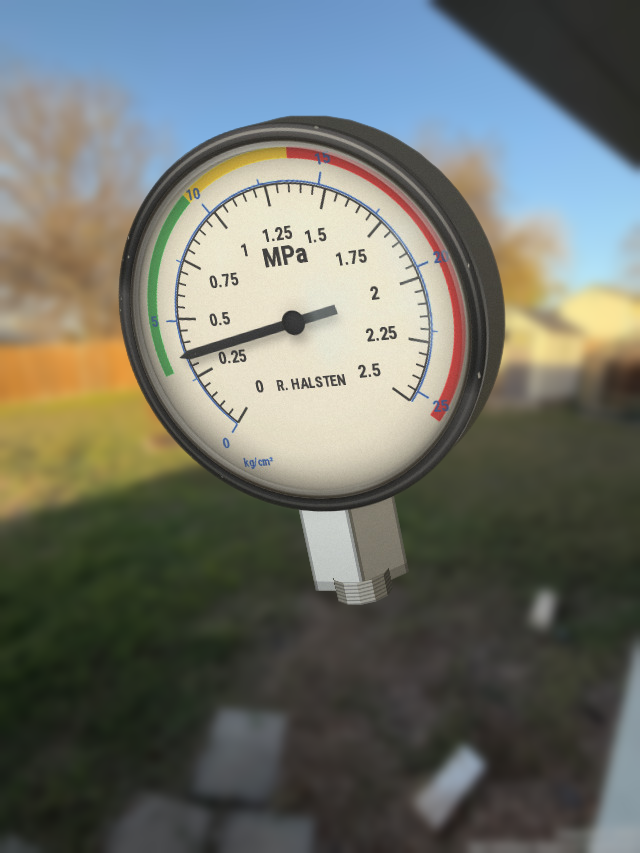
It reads value=0.35 unit=MPa
